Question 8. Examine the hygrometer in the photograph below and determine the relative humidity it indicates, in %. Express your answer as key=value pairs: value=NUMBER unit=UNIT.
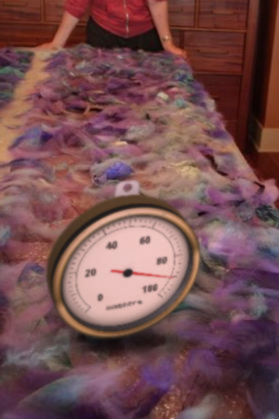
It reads value=90 unit=%
